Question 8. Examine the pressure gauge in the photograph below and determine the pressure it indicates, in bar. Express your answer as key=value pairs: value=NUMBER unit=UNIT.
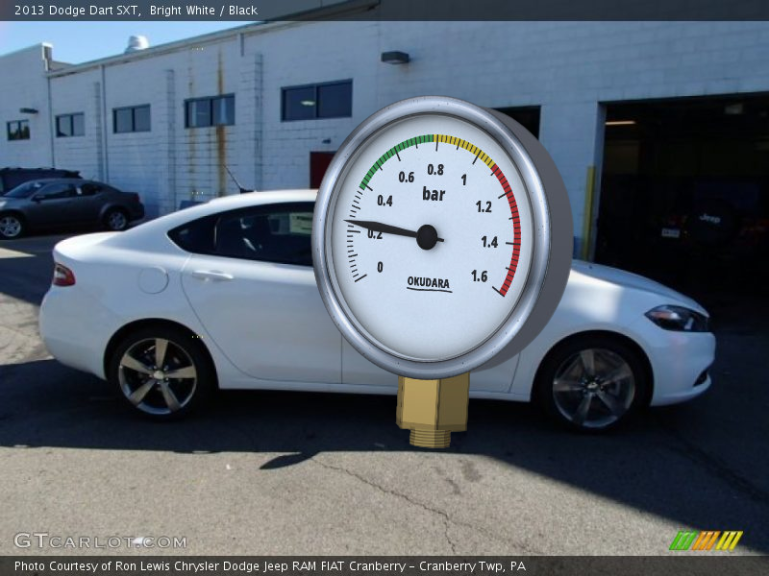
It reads value=0.24 unit=bar
